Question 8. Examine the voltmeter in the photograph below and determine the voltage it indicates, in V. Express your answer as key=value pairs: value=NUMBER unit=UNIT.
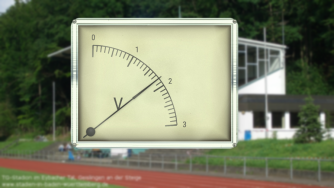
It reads value=1.8 unit=V
